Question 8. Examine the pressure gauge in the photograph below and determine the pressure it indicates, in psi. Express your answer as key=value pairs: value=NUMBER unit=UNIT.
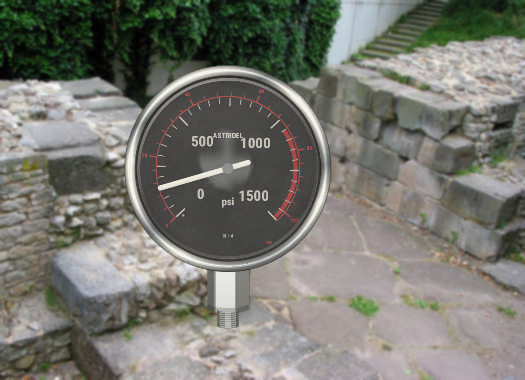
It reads value=150 unit=psi
